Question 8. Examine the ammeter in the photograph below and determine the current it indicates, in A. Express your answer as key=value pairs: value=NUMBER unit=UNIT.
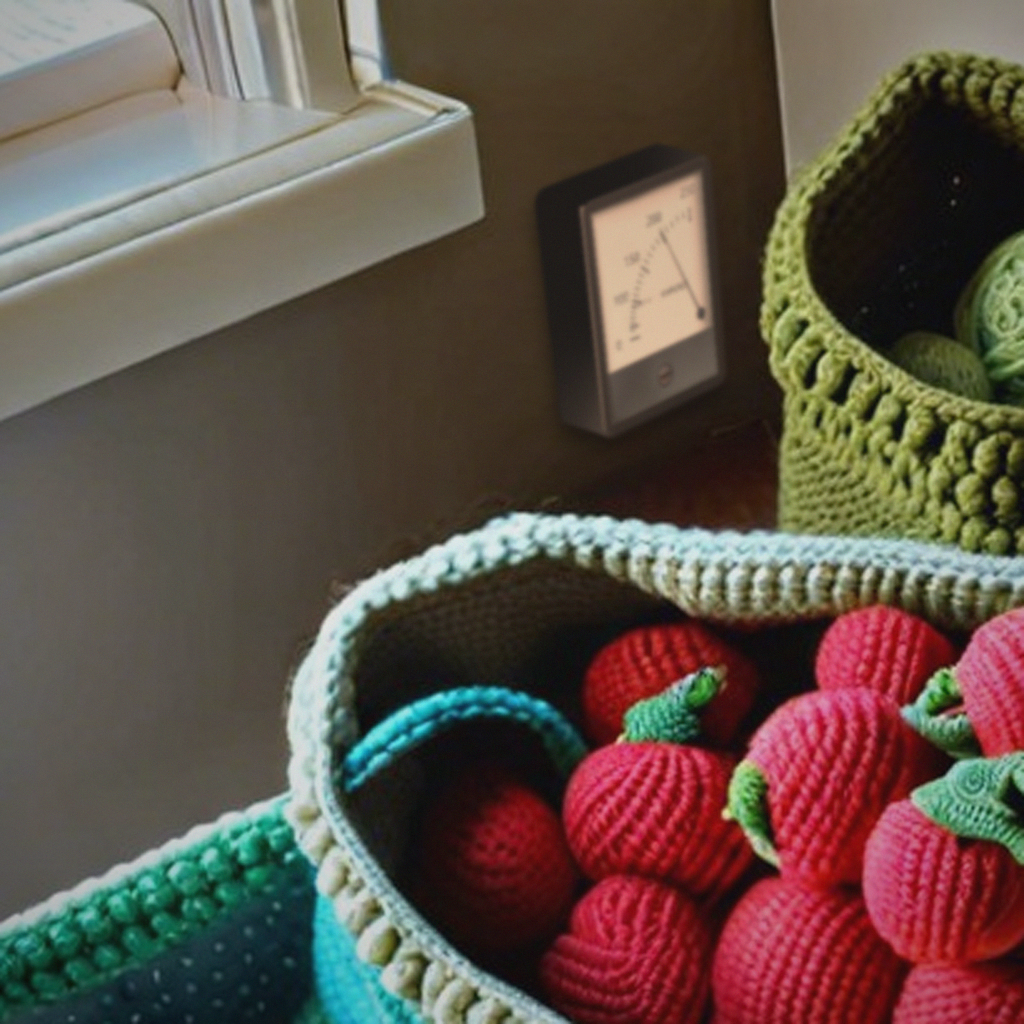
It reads value=200 unit=A
